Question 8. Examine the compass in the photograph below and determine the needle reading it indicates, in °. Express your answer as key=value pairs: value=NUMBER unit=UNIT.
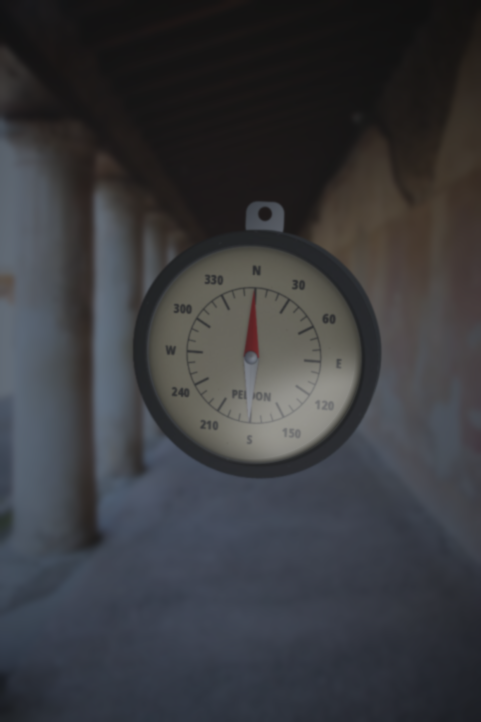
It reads value=0 unit=°
